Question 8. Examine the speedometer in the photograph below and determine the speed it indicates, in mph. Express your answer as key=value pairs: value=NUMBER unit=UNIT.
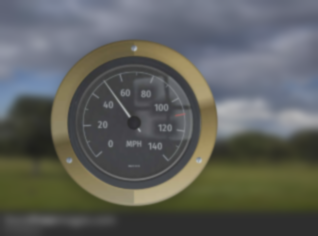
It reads value=50 unit=mph
